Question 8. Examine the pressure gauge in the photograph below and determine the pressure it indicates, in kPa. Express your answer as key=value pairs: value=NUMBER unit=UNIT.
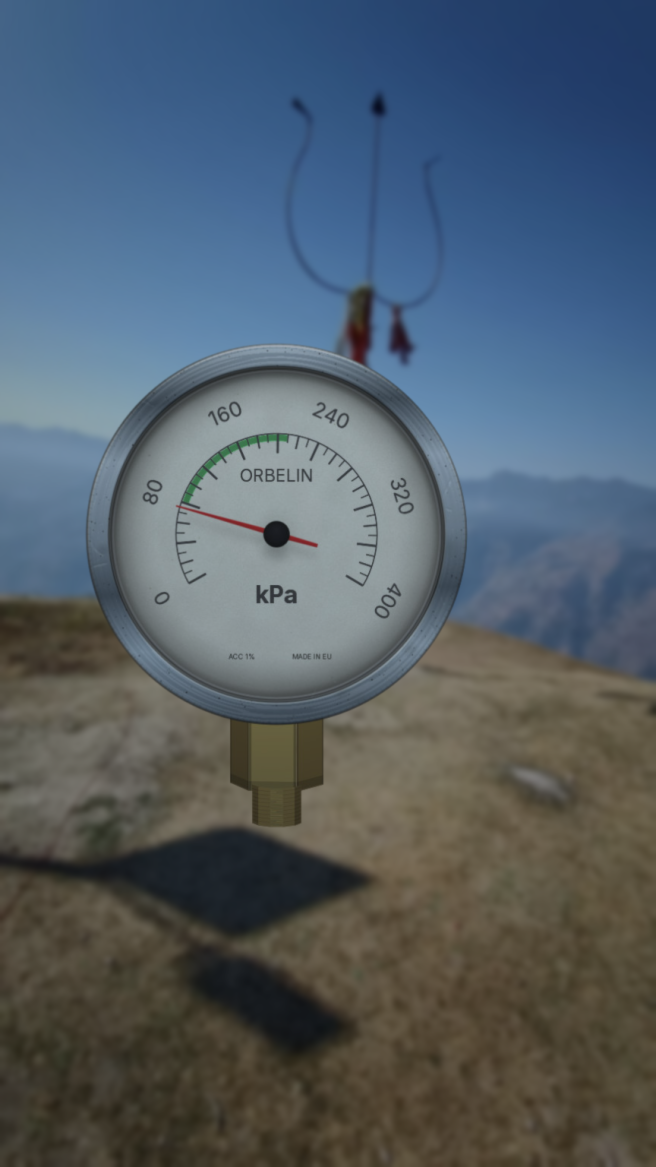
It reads value=75 unit=kPa
